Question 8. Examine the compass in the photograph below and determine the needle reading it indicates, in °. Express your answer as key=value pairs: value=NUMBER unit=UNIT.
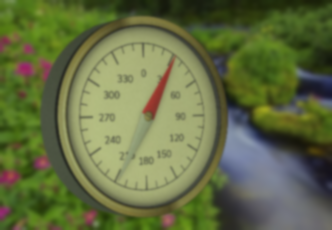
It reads value=30 unit=°
